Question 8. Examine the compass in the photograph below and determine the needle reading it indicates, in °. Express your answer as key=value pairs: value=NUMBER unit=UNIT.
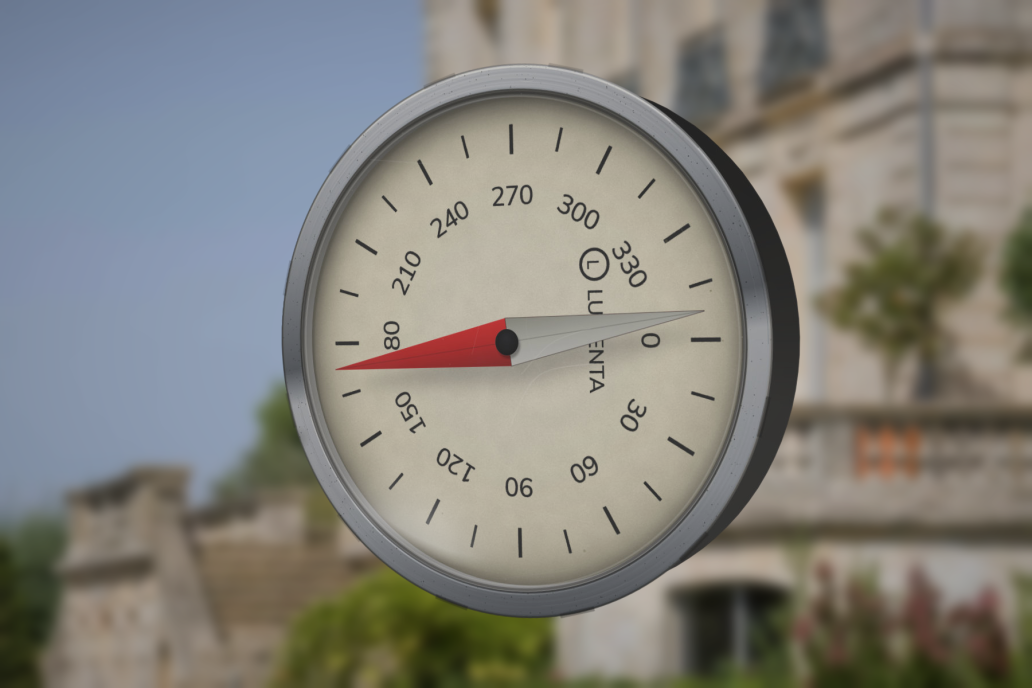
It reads value=172.5 unit=°
